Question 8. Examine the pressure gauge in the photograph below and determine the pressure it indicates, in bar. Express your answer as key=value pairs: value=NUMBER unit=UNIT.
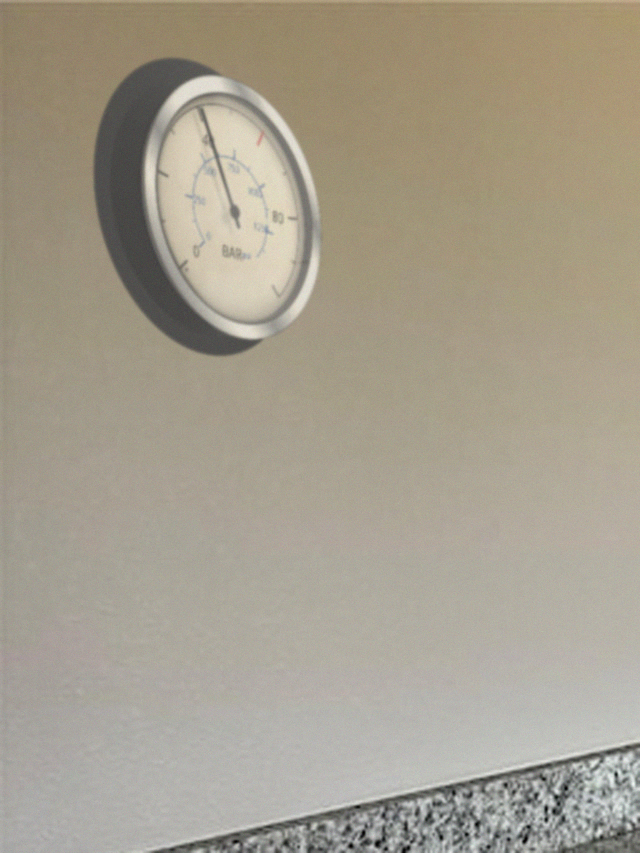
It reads value=40 unit=bar
